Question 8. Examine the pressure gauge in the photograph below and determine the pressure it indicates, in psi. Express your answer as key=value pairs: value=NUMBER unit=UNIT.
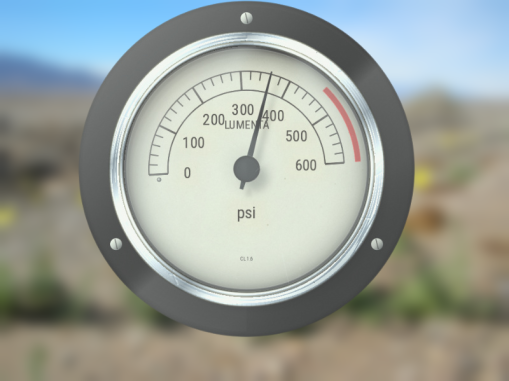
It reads value=360 unit=psi
